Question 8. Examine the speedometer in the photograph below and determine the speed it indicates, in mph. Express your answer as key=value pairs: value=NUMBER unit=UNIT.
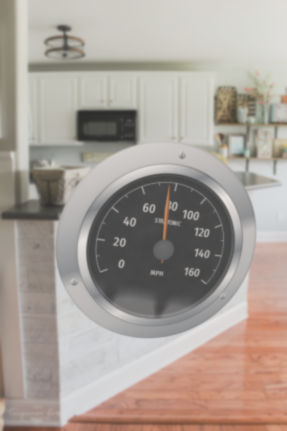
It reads value=75 unit=mph
